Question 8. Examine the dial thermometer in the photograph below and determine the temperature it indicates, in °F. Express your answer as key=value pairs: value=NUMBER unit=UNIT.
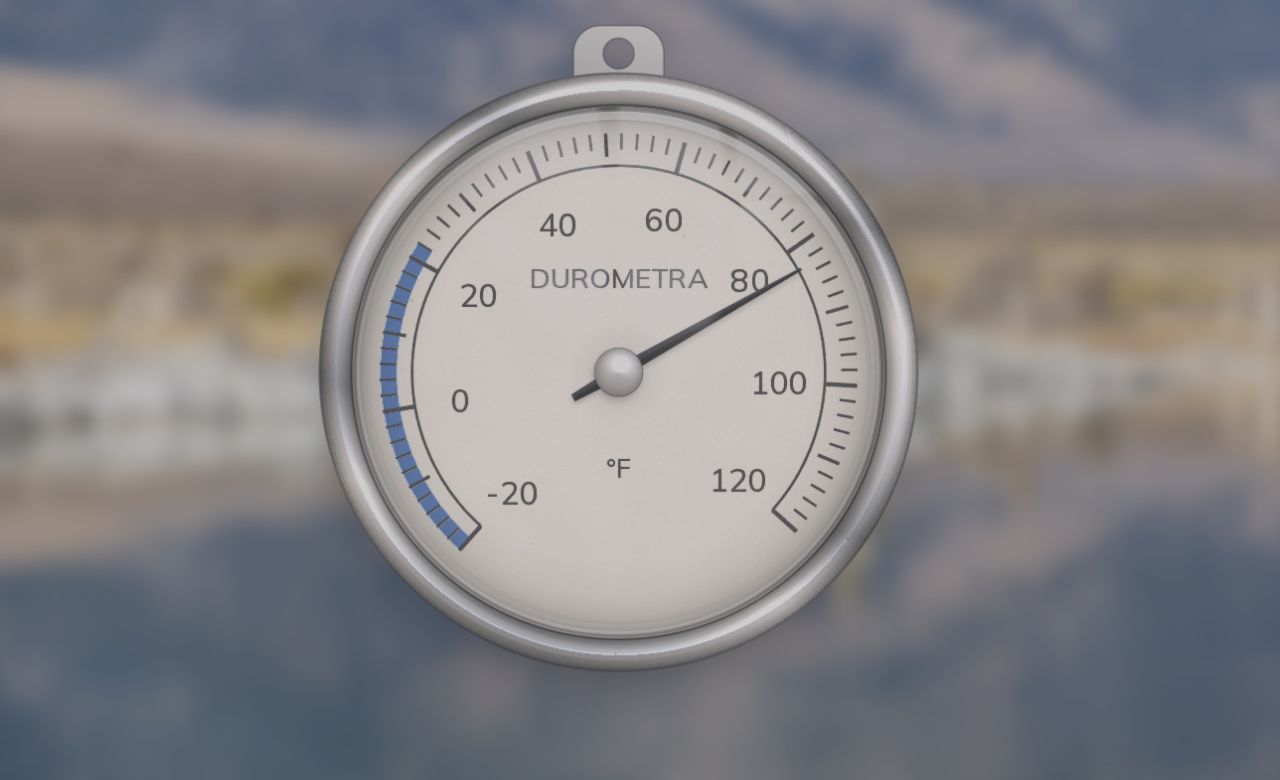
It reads value=83 unit=°F
